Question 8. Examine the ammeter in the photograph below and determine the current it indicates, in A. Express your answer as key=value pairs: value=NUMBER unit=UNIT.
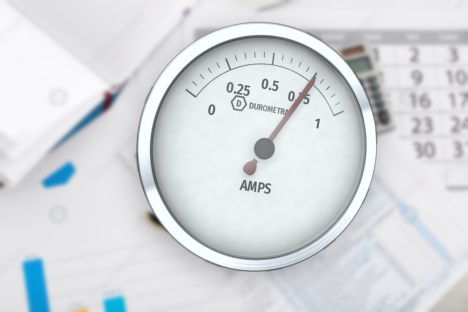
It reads value=0.75 unit=A
